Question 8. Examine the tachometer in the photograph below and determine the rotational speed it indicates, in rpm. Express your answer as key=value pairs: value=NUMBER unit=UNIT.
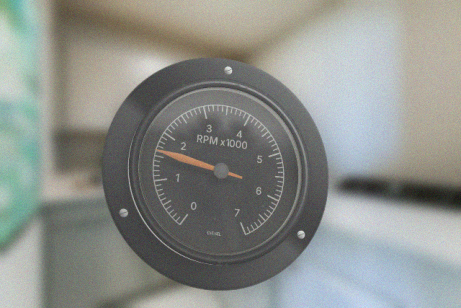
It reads value=1600 unit=rpm
